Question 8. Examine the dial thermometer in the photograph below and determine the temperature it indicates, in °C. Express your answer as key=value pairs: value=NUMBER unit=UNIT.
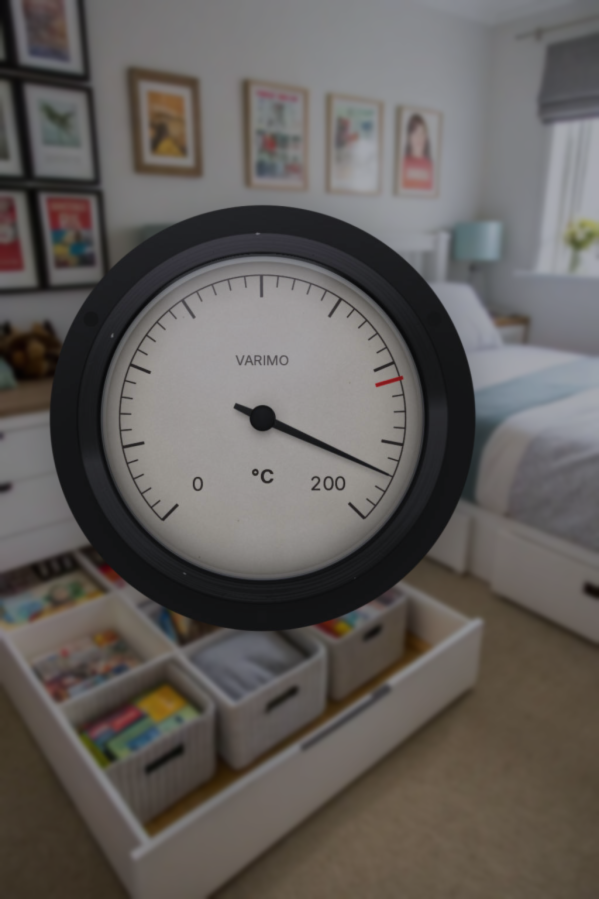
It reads value=185 unit=°C
